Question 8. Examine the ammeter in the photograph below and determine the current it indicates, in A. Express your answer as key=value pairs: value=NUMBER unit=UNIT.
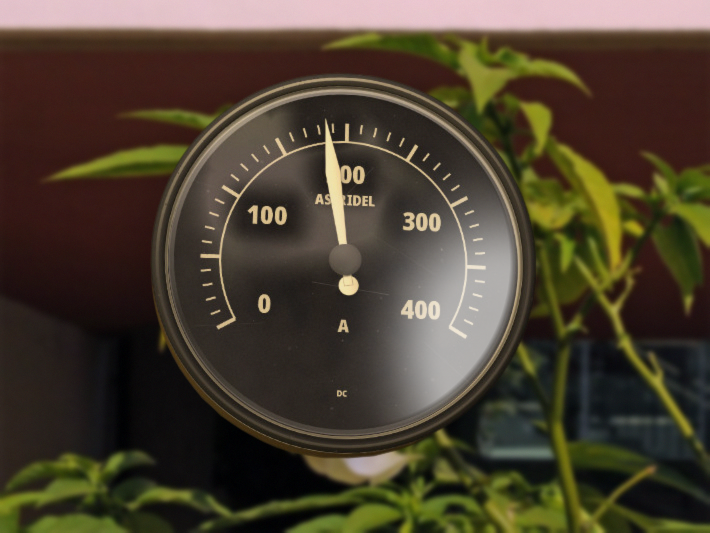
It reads value=185 unit=A
